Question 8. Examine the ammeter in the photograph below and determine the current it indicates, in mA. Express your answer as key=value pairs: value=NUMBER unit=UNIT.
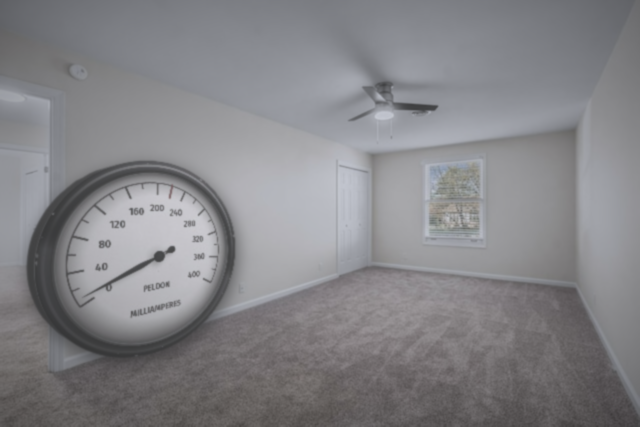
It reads value=10 unit=mA
